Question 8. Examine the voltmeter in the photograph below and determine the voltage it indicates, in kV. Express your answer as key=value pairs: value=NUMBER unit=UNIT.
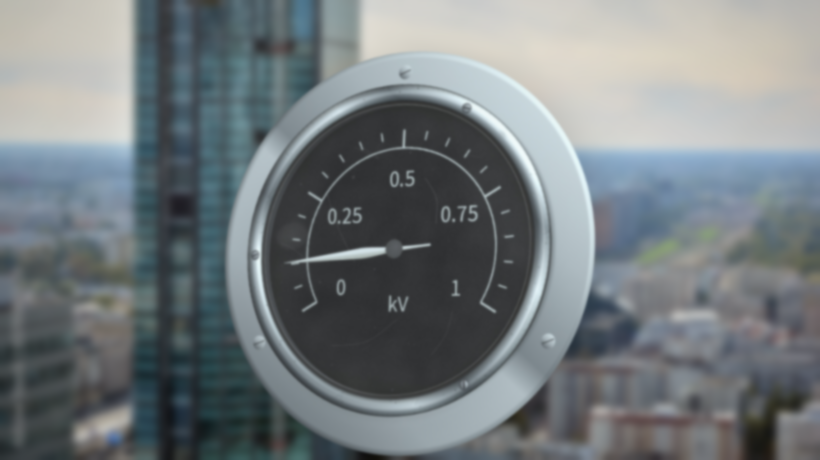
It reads value=0.1 unit=kV
